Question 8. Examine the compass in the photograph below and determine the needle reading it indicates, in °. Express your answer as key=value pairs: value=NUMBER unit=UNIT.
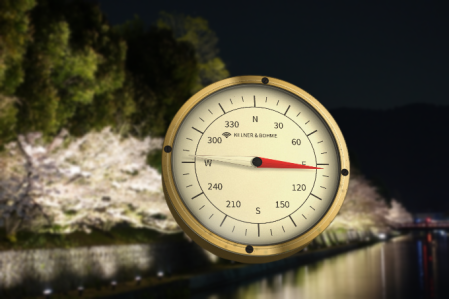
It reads value=95 unit=°
